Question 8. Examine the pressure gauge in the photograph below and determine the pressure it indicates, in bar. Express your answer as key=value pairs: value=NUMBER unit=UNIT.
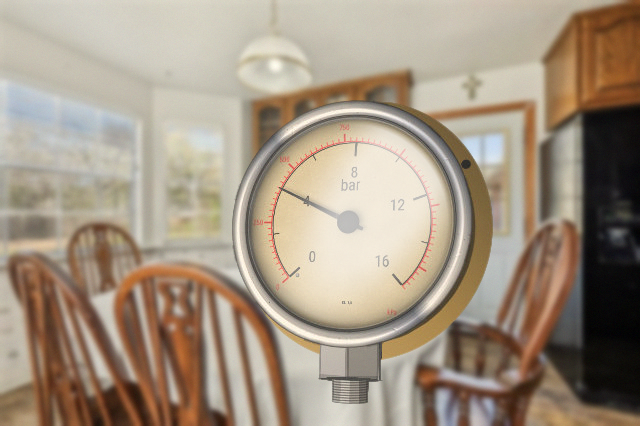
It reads value=4 unit=bar
